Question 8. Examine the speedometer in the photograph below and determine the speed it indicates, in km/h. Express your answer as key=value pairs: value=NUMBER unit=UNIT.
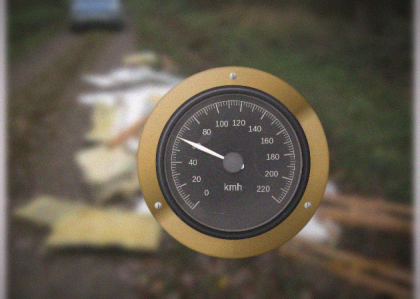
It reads value=60 unit=km/h
